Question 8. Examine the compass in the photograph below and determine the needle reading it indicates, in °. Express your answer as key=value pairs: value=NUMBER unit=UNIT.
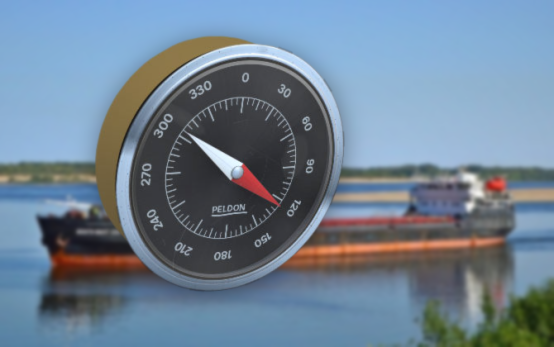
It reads value=125 unit=°
